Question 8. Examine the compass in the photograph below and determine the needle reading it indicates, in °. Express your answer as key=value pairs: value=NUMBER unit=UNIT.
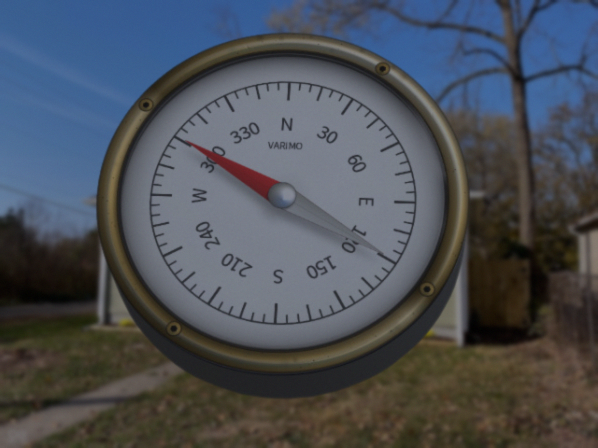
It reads value=300 unit=°
